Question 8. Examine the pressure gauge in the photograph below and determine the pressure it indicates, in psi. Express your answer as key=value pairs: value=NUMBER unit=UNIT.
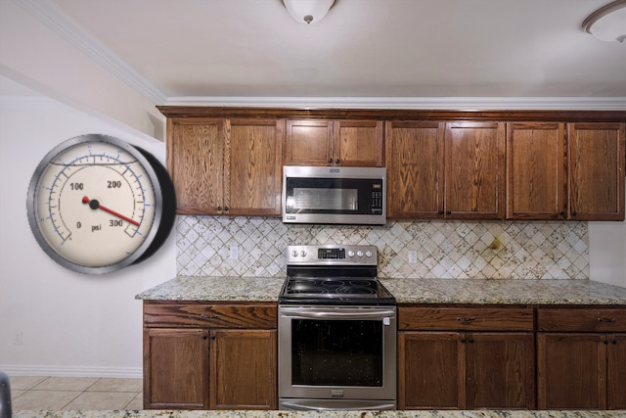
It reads value=280 unit=psi
